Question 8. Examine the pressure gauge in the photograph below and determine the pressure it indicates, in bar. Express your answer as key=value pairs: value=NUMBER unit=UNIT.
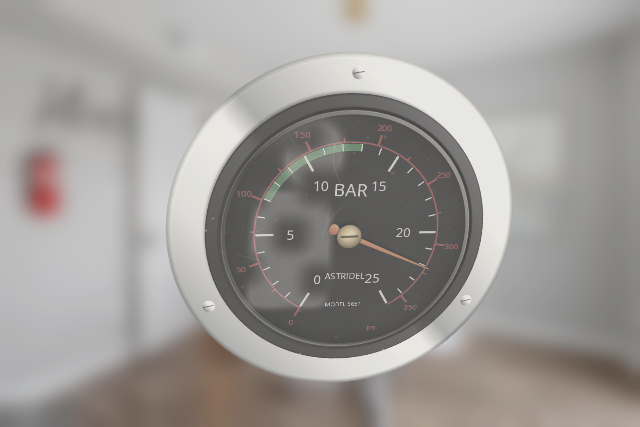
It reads value=22 unit=bar
